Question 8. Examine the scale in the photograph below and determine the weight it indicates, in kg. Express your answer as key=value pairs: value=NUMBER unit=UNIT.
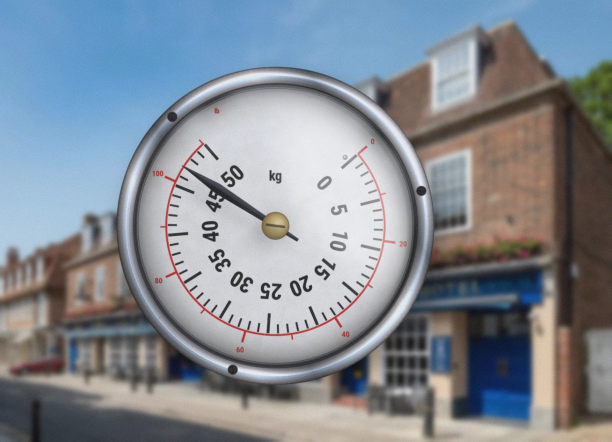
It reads value=47 unit=kg
